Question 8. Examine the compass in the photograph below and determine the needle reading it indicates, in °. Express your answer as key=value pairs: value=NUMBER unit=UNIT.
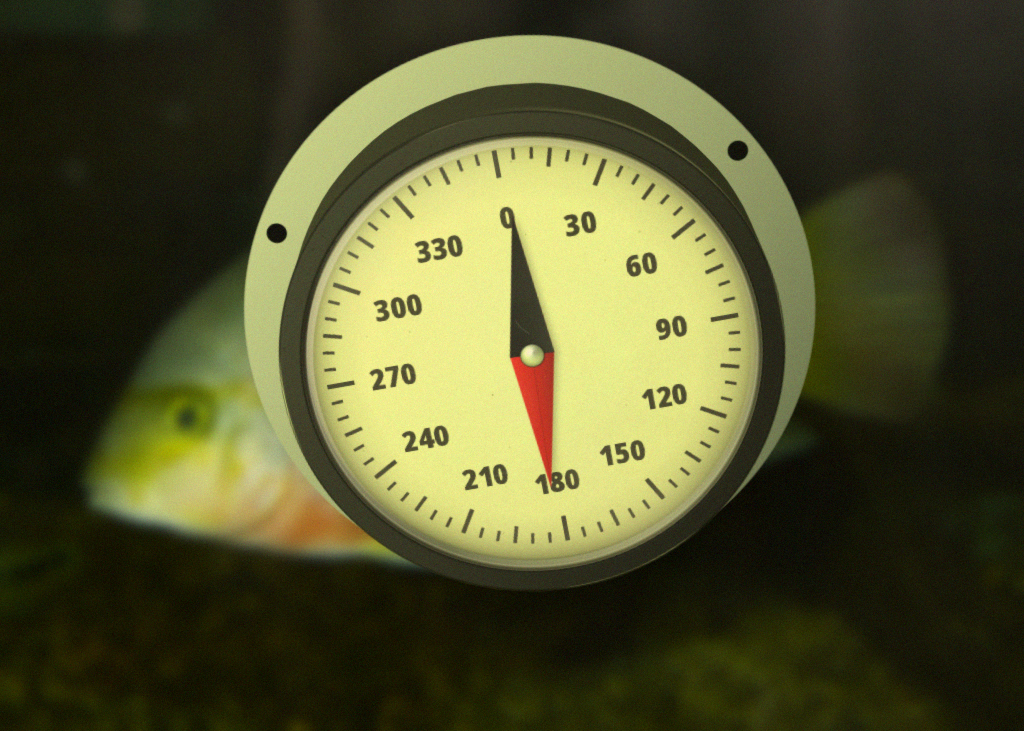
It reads value=182.5 unit=°
